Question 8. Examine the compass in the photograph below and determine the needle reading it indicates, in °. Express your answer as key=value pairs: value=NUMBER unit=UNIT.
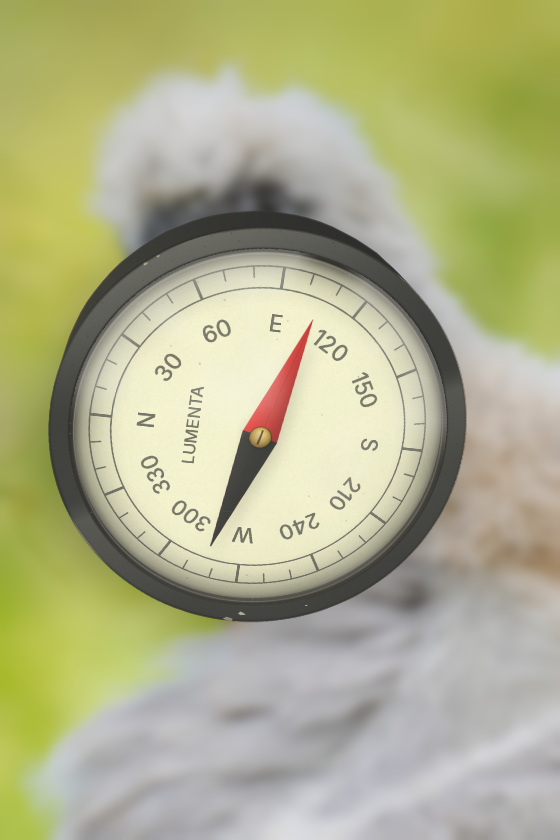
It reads value=105 unit=°
